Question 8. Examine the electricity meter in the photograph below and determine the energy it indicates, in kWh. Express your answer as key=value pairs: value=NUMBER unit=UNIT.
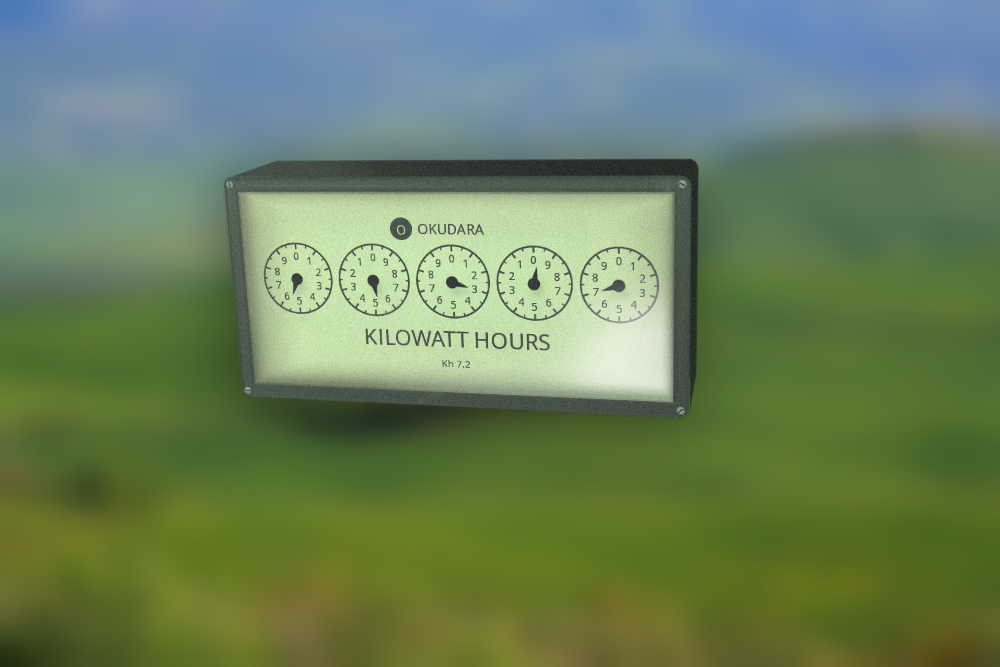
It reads value=55297 unit=kWh
